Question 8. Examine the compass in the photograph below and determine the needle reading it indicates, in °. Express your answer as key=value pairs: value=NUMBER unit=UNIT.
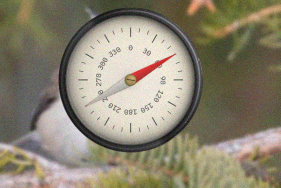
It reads value=60 unit=°
